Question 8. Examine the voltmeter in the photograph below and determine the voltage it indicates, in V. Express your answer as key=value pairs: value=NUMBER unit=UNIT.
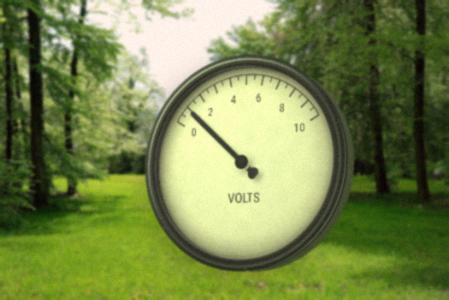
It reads value=1 unit=V
